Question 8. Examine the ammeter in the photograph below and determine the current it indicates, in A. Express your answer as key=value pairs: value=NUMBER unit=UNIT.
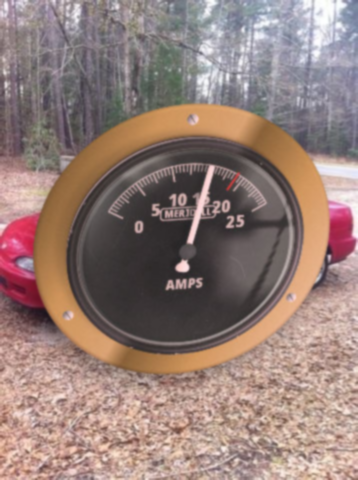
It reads value=15 unit=A
